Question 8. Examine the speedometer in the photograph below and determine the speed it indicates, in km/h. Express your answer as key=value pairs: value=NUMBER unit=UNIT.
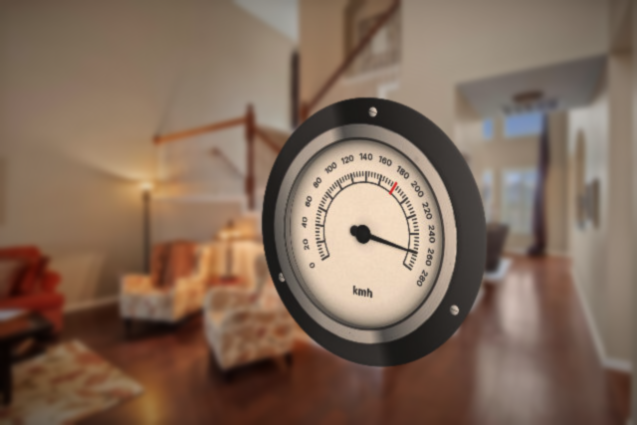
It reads value=260 unit=km/h
